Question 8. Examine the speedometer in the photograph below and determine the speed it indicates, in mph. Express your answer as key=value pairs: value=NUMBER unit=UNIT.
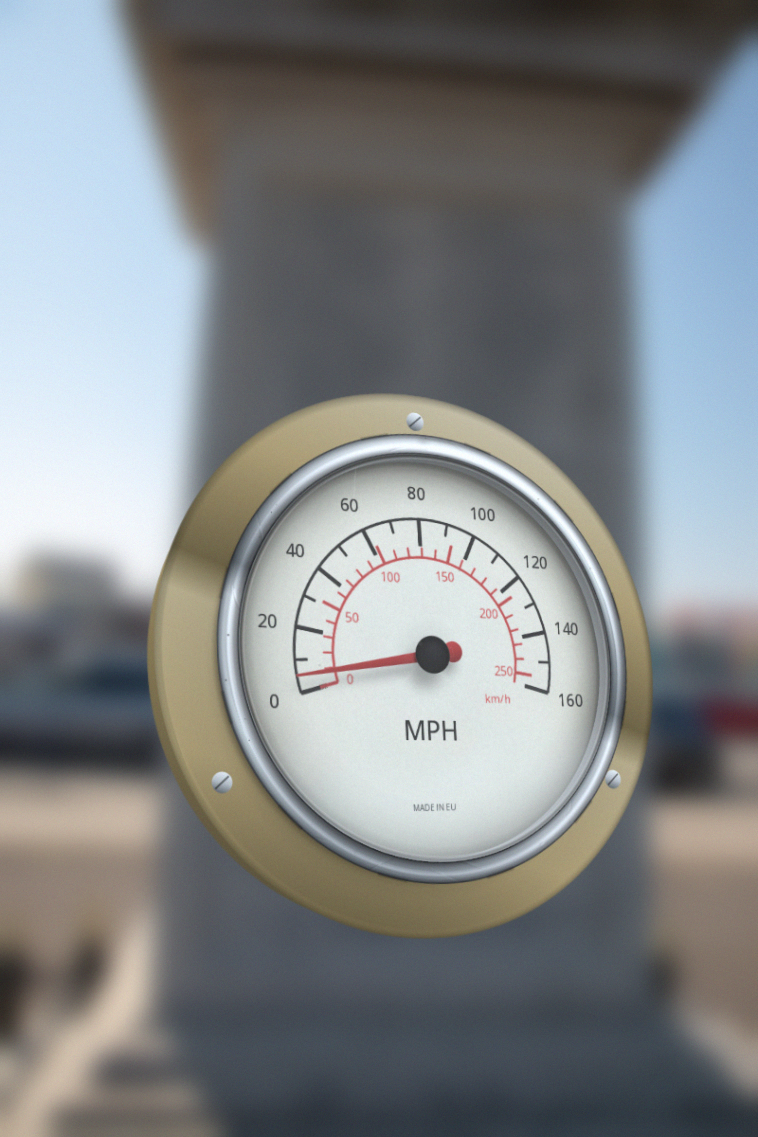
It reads value=5 unit=mph
